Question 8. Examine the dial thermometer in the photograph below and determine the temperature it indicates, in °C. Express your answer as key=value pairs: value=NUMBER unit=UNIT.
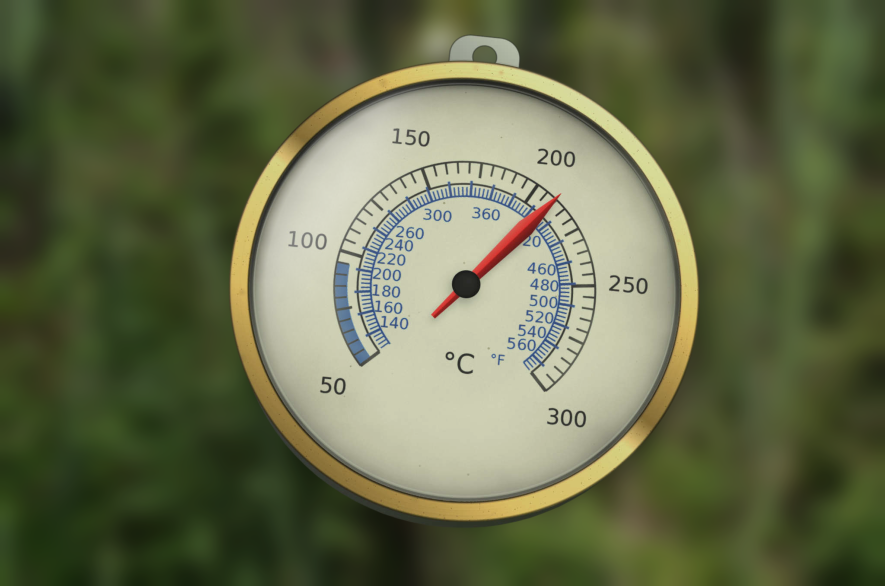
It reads value=210 unit=°C
